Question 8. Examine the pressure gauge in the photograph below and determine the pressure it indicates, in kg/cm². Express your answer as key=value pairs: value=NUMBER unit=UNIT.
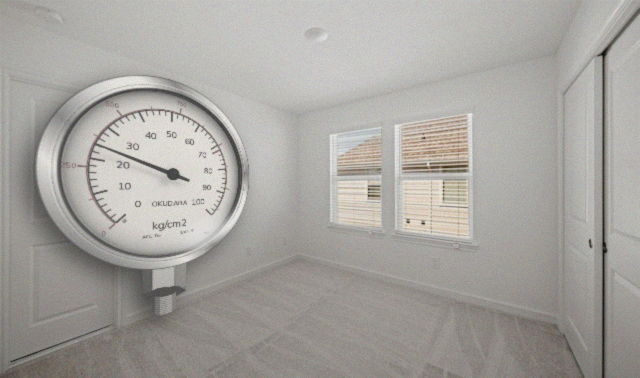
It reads value=24 unit=kg/cm²
